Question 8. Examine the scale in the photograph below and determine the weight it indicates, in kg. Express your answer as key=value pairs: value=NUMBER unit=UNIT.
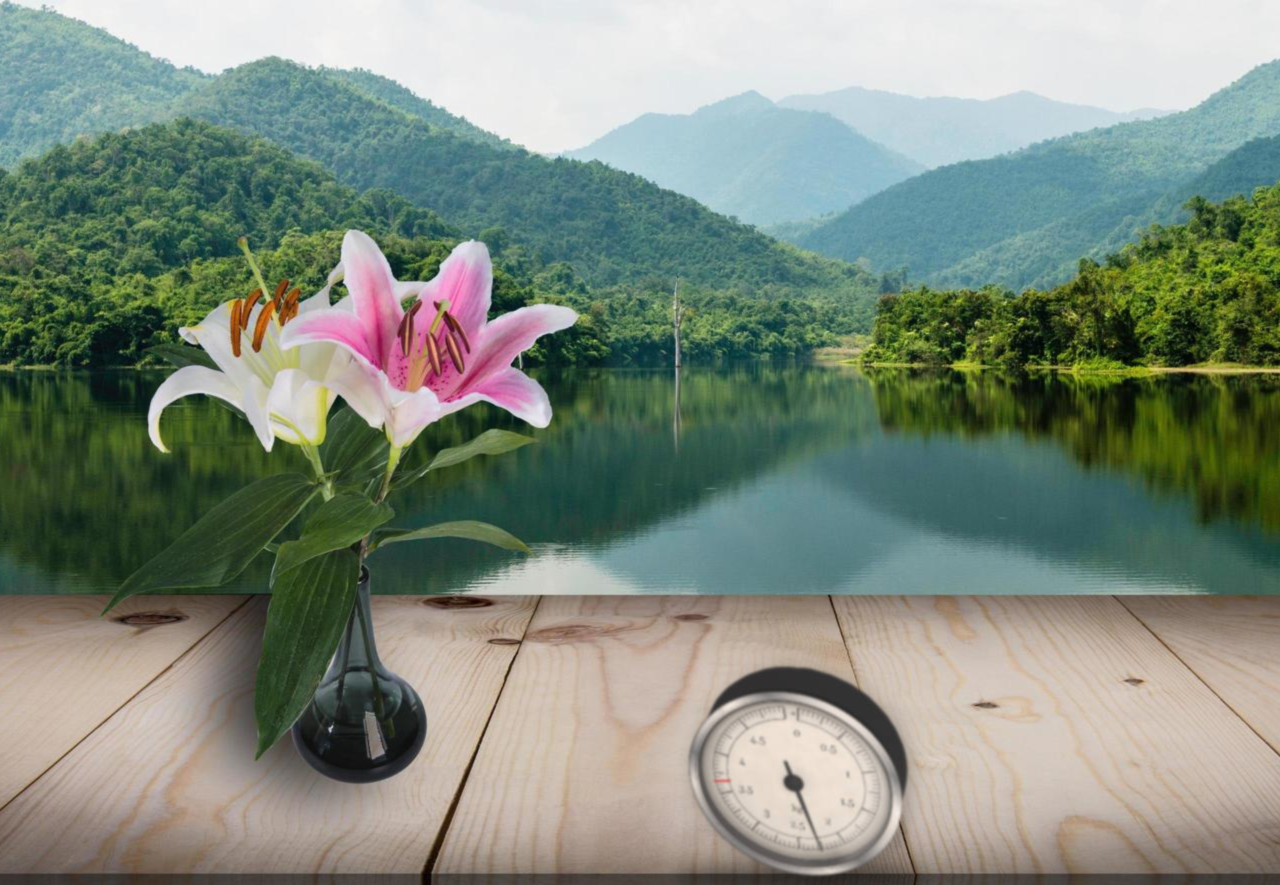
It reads value=2.25 unit=kg
